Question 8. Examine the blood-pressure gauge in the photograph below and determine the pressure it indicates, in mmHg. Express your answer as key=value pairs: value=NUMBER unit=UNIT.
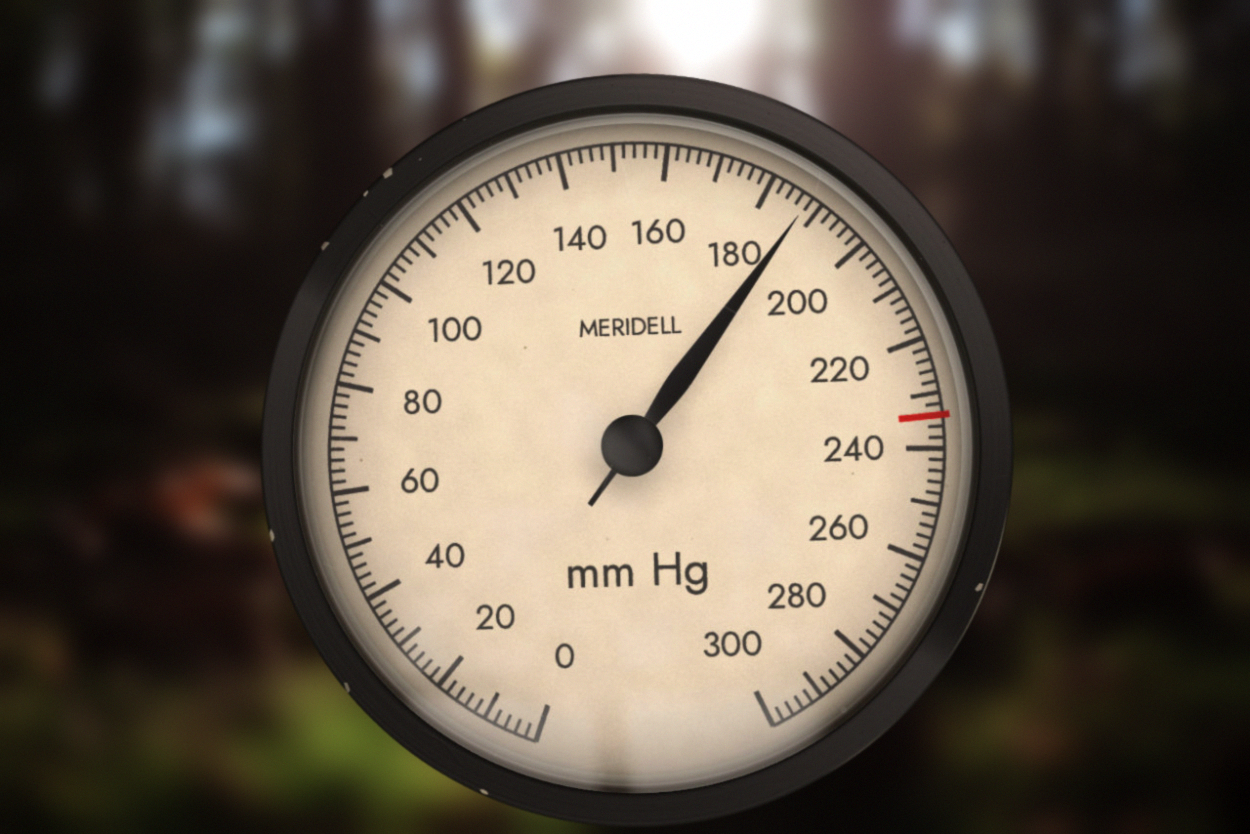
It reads value=188 unit=mmHg
